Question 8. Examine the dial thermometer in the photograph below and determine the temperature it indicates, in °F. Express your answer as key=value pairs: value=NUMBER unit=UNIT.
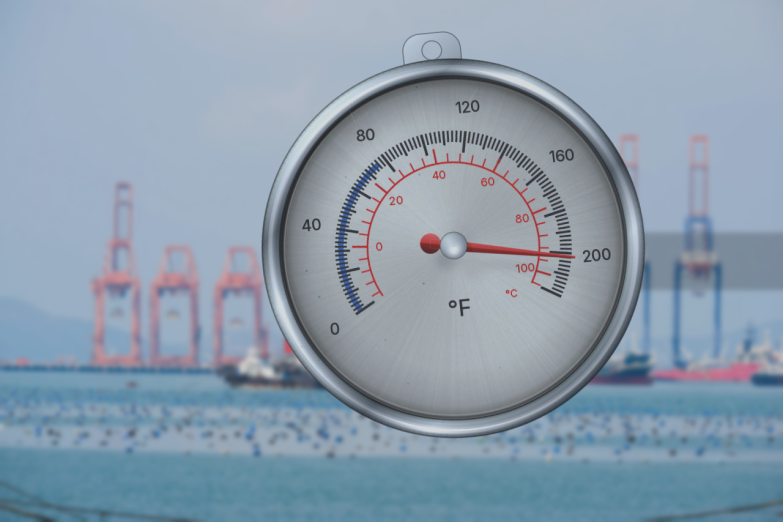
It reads value=202 unit=°F
